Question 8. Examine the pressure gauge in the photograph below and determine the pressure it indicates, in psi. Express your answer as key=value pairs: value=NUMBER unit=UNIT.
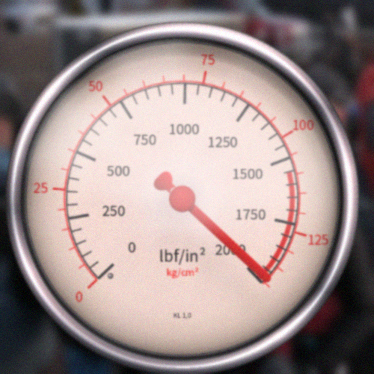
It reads value=1975 unit=psi
